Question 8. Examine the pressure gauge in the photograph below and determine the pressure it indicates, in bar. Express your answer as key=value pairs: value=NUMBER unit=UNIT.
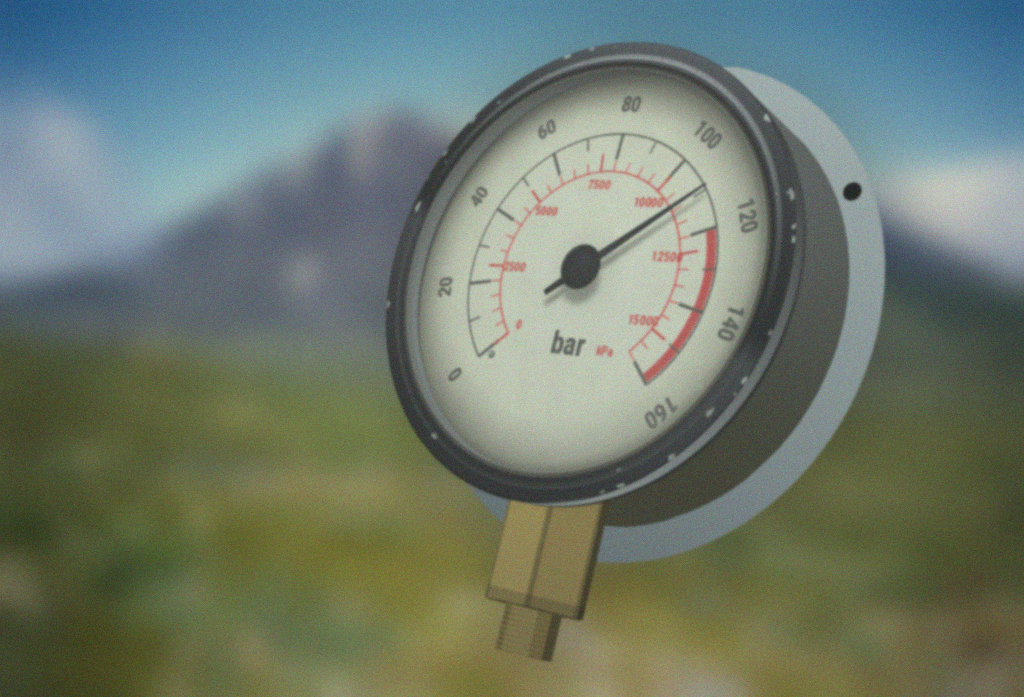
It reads value=110 unit=bar
